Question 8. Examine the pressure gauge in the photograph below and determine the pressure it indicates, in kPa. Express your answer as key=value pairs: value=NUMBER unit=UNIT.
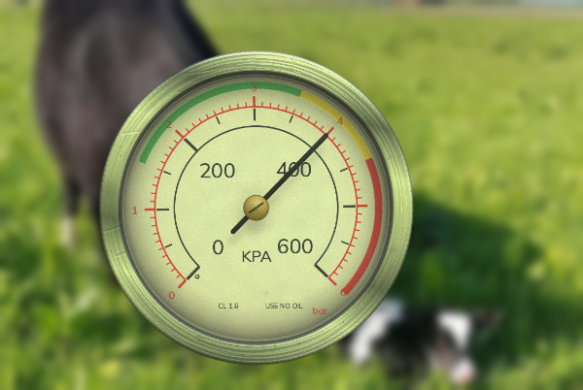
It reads value=400 unit=kPa
